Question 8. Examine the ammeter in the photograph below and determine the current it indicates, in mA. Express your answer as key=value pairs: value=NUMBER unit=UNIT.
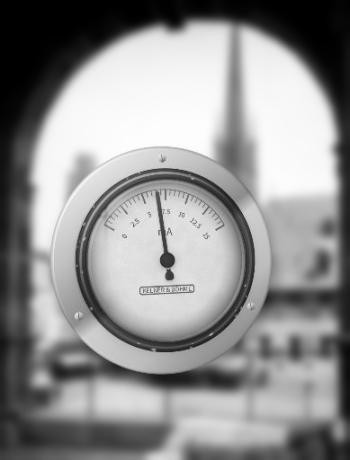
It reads value=6.5 unit=mA
